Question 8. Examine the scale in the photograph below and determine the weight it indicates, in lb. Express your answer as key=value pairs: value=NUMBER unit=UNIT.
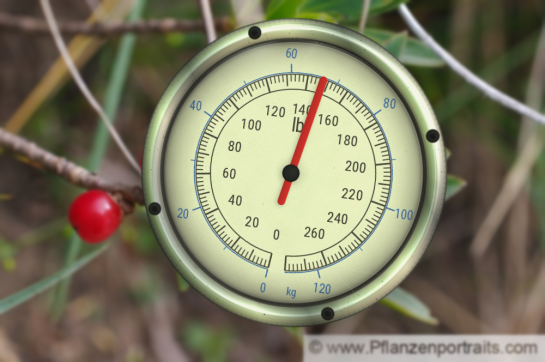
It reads value=148 unit=lb
